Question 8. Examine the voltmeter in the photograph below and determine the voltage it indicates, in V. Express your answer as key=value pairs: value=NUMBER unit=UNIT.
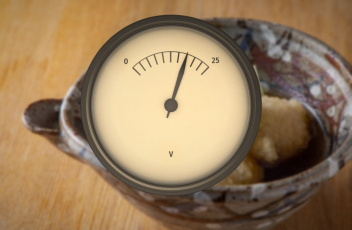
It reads value=17.5 unit=V
